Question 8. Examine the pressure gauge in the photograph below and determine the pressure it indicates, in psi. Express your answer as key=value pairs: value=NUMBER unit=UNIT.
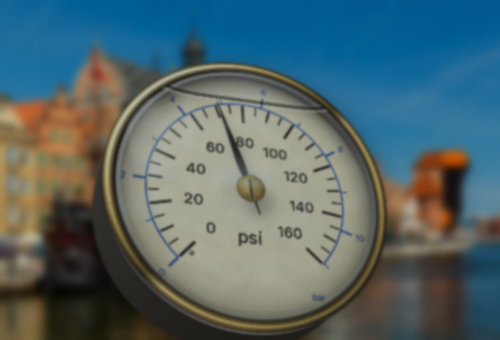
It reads value=70 unit=psi
